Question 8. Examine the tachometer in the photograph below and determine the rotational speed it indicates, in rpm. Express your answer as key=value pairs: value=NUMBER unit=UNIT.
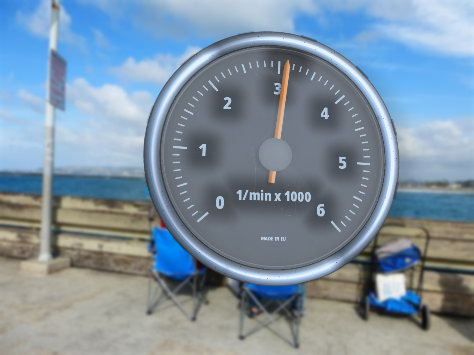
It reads value=3100 unit=rpm
